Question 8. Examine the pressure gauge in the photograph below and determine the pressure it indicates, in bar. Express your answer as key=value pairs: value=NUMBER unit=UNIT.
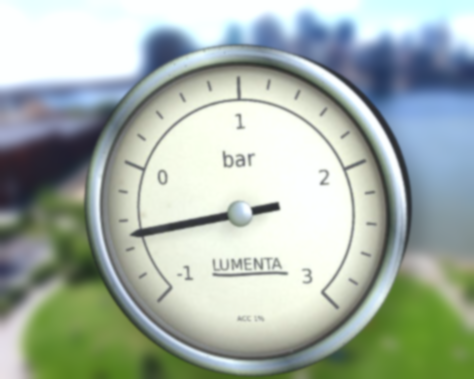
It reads value=-0.5 unit=bar
